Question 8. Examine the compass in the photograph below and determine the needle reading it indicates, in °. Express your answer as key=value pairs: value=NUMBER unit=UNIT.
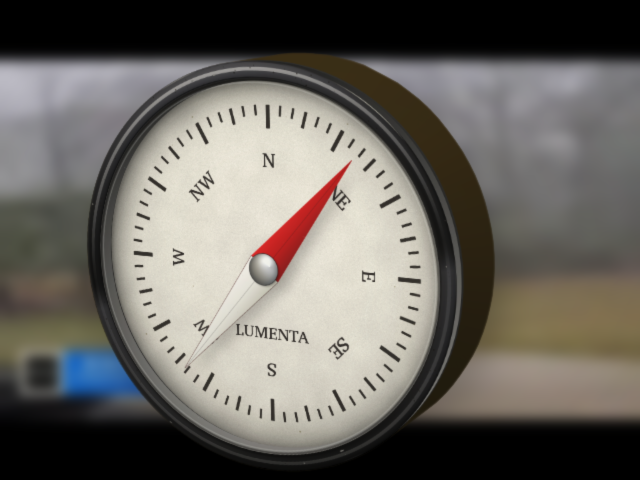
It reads value=40 unit=°
